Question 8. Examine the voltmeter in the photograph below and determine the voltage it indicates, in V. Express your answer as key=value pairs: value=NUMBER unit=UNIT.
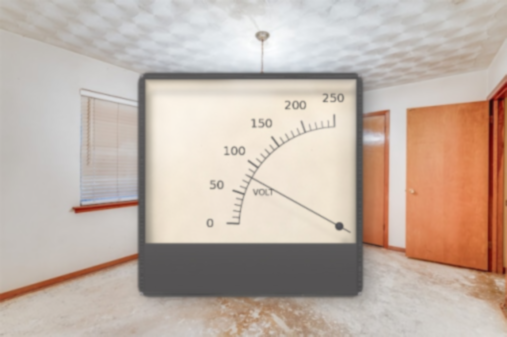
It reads value=80 unit=V
